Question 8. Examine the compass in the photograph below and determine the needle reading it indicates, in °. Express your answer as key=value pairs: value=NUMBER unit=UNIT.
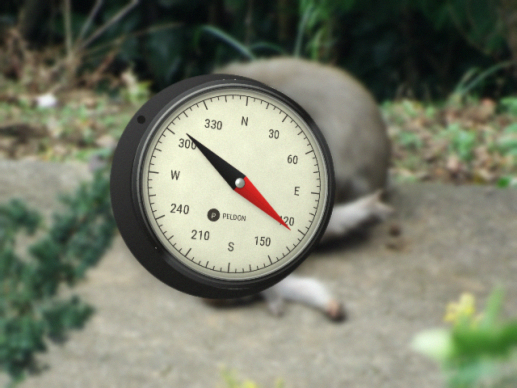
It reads value=125 unit=°
